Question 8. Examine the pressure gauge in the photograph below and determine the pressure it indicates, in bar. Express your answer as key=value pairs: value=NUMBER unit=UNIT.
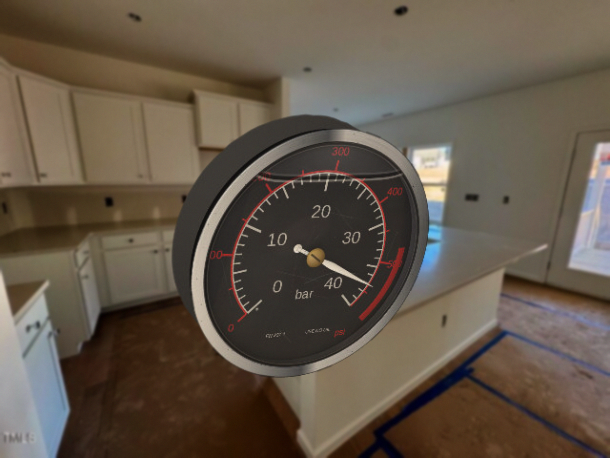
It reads value=37 unit=bar
